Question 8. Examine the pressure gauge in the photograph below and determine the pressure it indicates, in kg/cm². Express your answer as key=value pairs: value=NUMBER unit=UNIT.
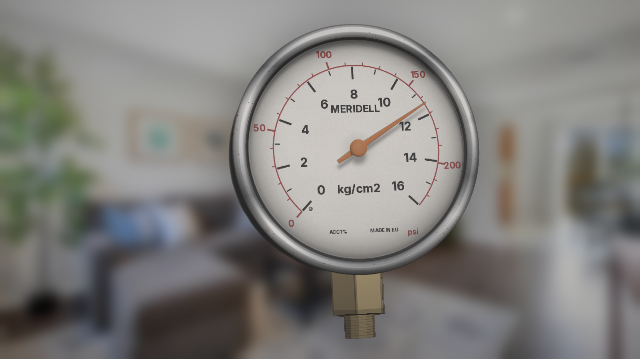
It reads value=11.5 unit=kg/cm²
